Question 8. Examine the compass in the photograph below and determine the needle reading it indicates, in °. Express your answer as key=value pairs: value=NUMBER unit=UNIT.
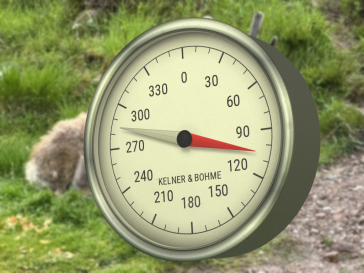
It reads value=105 unit=°
